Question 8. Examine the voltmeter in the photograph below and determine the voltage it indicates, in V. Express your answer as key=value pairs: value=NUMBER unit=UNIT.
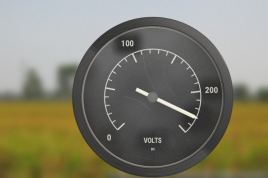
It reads value=230 unit=V
